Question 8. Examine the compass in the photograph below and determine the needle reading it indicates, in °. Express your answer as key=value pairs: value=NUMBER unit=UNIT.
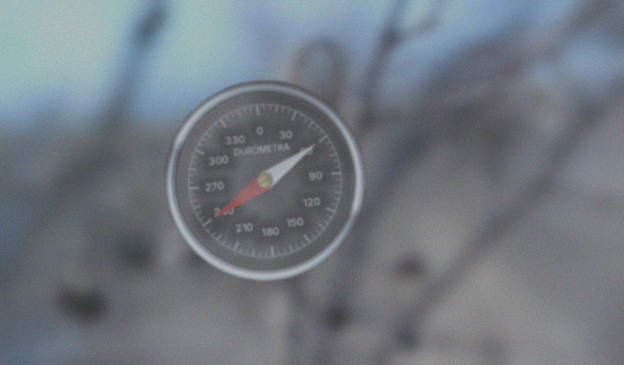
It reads value=240 unit=°
